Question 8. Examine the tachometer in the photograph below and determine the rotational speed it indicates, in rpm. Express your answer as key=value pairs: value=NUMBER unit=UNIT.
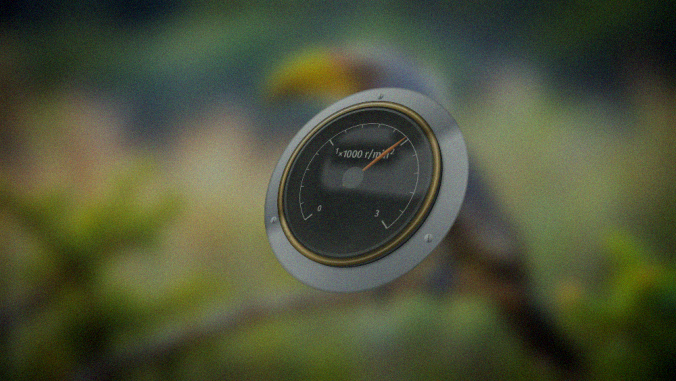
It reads value=2000 unit=rpm
